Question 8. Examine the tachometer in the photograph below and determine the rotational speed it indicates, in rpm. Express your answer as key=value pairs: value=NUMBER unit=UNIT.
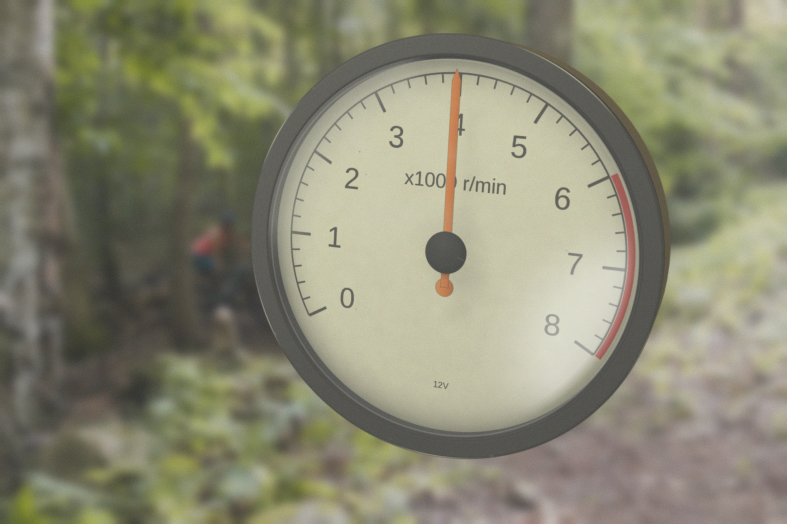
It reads value=4000 unit=rpm
